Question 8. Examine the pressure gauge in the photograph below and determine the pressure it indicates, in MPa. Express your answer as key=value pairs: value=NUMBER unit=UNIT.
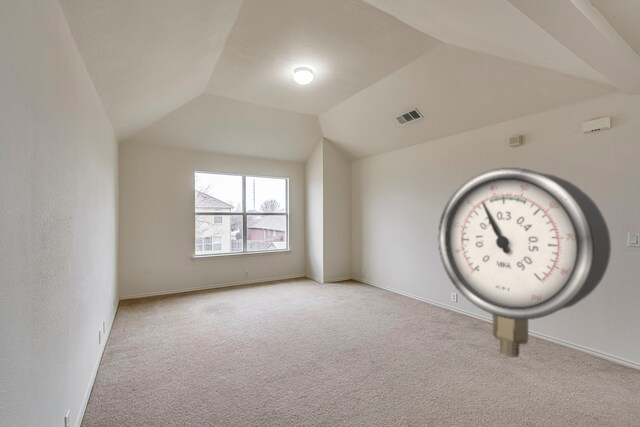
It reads value=0.24 unit=MPa
